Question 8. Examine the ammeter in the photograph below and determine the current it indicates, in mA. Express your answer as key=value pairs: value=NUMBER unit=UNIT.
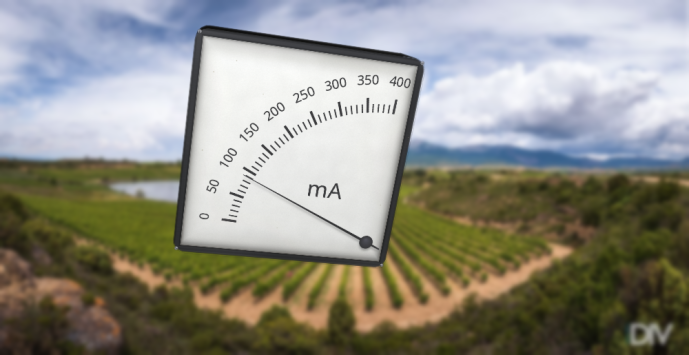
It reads value=90 unit=mA
